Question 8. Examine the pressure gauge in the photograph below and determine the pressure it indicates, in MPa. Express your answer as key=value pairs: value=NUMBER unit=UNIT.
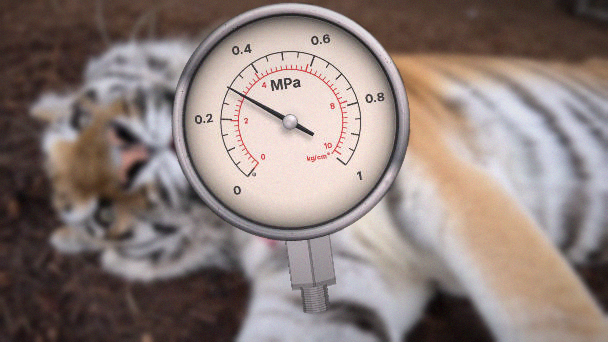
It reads value=0.3 unit=MPa
